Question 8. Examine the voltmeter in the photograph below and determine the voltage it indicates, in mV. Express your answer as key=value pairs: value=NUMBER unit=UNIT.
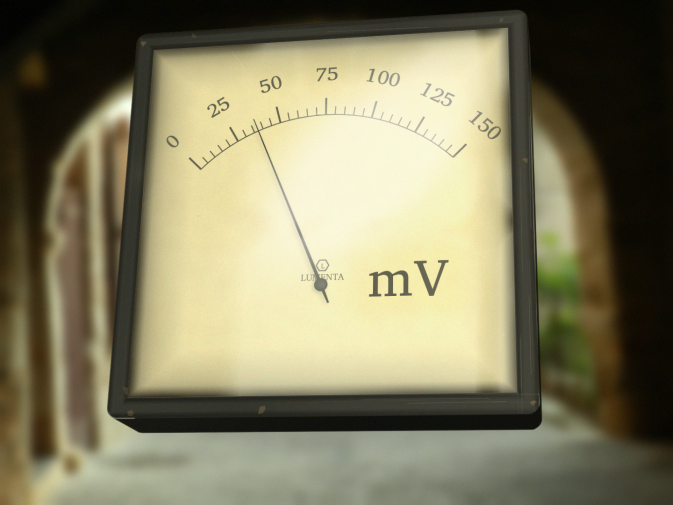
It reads value=37.5 unit=mV
